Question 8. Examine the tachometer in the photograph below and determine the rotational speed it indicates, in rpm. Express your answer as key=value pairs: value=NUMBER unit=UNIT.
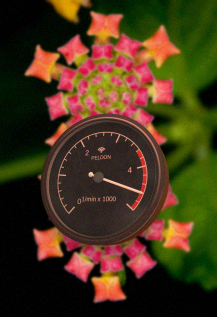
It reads value=4600 unit=rpm
